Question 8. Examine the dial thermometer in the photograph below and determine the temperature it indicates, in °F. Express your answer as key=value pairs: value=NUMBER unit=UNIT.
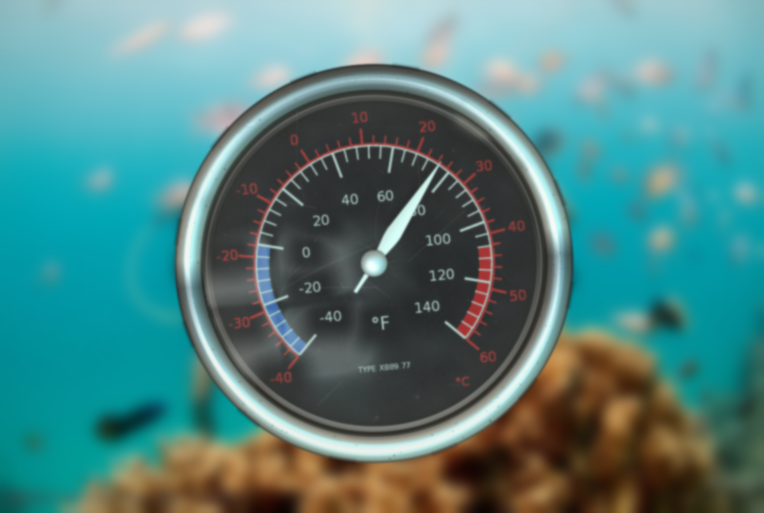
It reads value=76 unit=°F
